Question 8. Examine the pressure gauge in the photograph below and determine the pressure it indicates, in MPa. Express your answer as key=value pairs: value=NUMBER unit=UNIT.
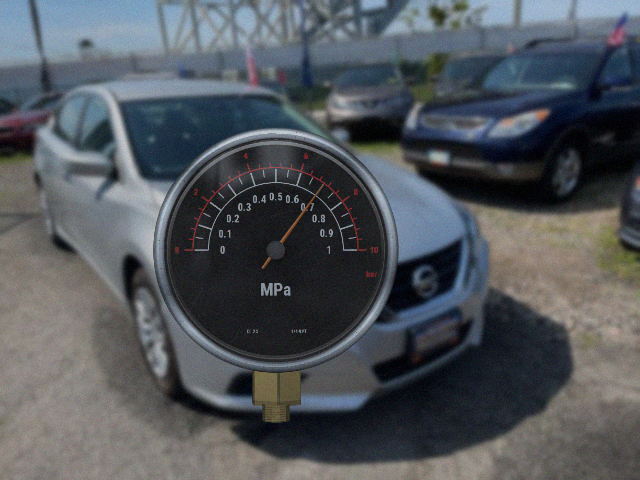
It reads value=0.7 unit=MPa
